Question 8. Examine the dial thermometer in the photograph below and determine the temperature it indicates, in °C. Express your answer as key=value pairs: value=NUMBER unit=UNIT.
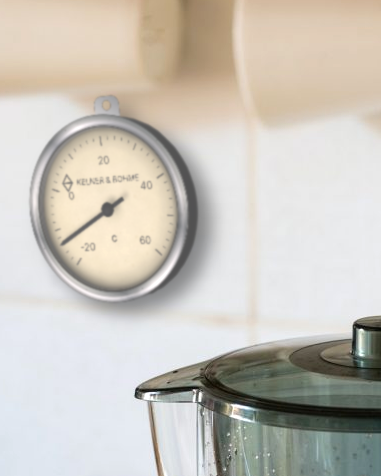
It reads value=-14 unit=°C
